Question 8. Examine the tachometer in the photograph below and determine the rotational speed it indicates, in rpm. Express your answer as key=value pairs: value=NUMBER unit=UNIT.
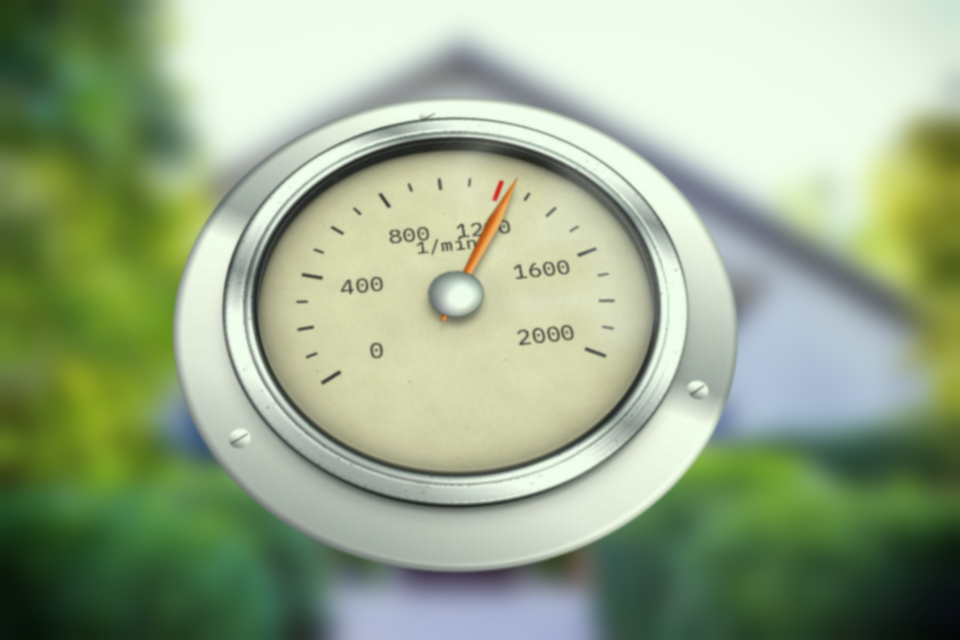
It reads value=1250 unit=rpm
